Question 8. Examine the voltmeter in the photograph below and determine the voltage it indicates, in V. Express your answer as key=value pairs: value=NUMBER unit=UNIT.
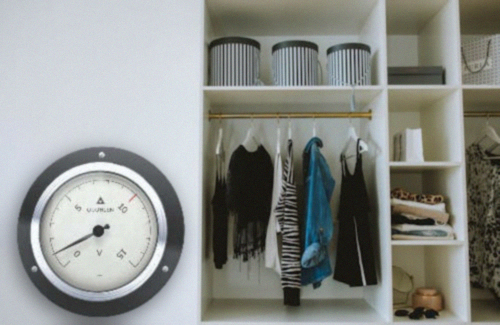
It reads value=1 unit=V
